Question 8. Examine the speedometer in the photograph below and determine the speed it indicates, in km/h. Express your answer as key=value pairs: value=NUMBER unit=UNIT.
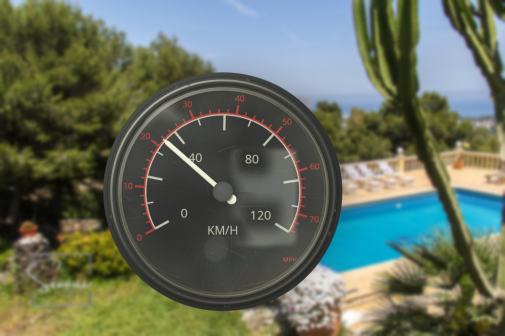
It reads value=35 unit=km/h
